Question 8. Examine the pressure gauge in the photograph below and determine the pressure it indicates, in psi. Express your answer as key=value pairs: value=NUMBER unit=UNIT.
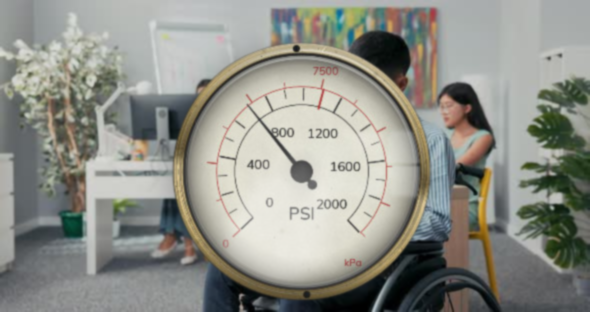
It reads value=700 unit=psi
